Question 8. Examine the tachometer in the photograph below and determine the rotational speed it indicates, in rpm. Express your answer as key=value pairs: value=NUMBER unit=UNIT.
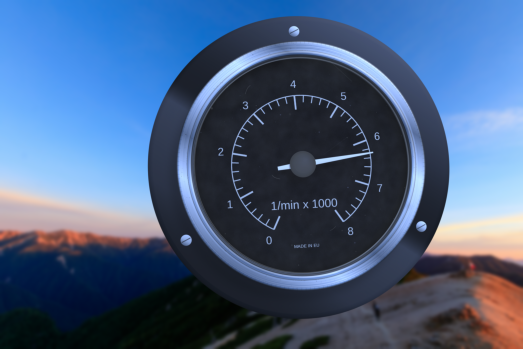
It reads value=6300 unit=rpm
